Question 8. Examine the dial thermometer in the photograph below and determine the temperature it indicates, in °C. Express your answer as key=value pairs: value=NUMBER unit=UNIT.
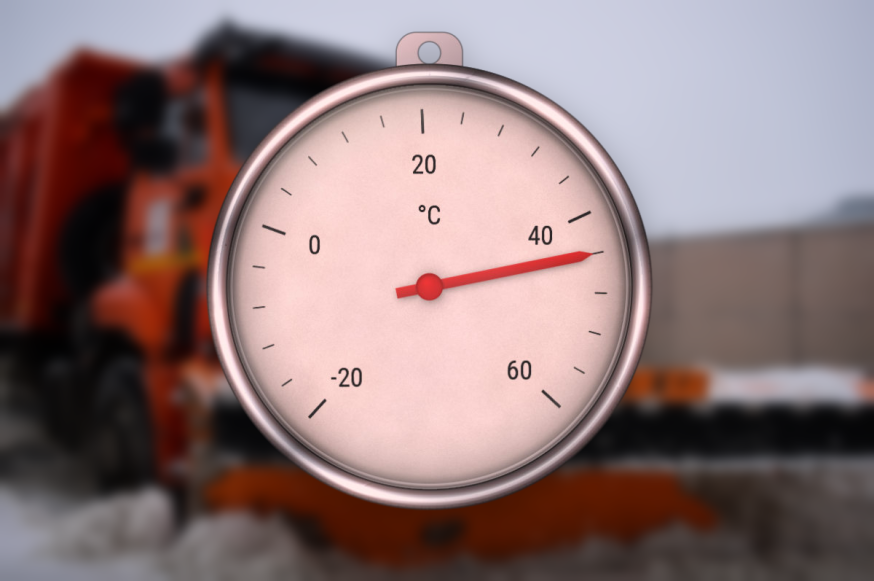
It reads value=44 unit=°C
